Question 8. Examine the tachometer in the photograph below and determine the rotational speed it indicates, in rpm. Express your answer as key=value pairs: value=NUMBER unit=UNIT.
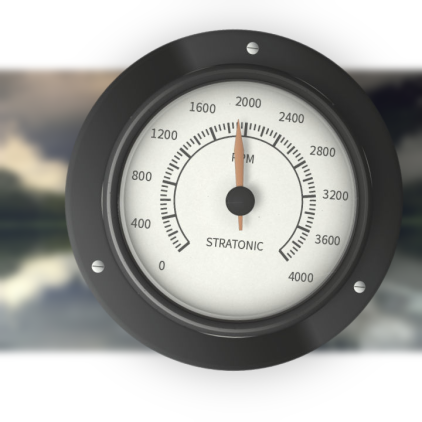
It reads value=1900 unit=rpm
